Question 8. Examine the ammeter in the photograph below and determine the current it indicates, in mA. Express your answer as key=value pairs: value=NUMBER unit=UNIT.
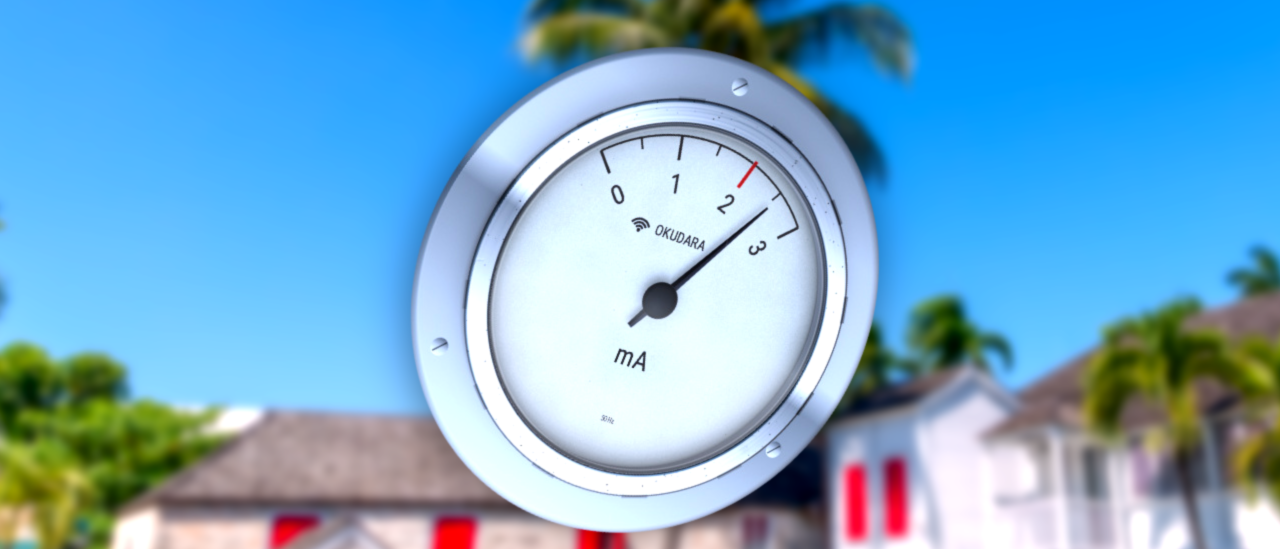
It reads value=2.5 unit=mA
